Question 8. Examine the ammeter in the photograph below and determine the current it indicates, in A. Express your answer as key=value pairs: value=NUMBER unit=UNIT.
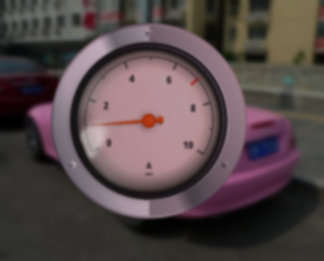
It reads value=1 unit=A
